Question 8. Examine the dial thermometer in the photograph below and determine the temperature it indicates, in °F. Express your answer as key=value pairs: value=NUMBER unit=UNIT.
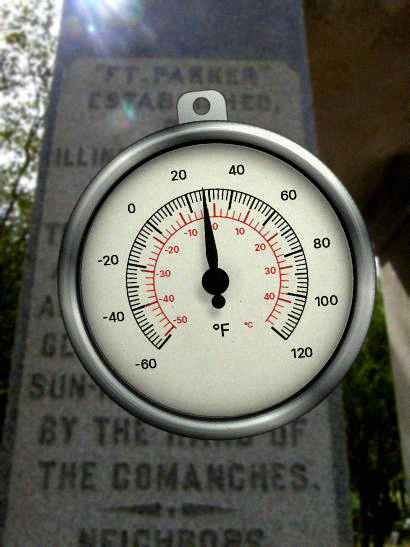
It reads value=28 unit=°F
